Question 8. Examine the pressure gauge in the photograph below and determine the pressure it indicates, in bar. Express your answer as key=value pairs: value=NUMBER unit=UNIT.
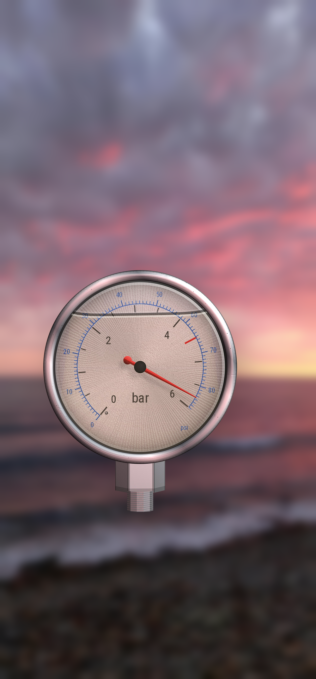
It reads value=5.75 unit=bar
